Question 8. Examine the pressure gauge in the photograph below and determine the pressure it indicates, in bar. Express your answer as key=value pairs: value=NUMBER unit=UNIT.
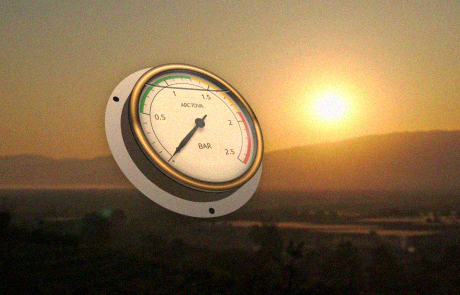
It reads value=0 unit=bar
